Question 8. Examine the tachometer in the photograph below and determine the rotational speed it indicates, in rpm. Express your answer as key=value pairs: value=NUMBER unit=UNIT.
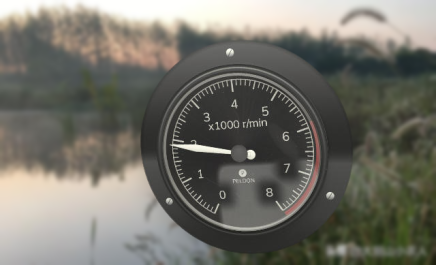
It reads value=1900 unit=rpm
